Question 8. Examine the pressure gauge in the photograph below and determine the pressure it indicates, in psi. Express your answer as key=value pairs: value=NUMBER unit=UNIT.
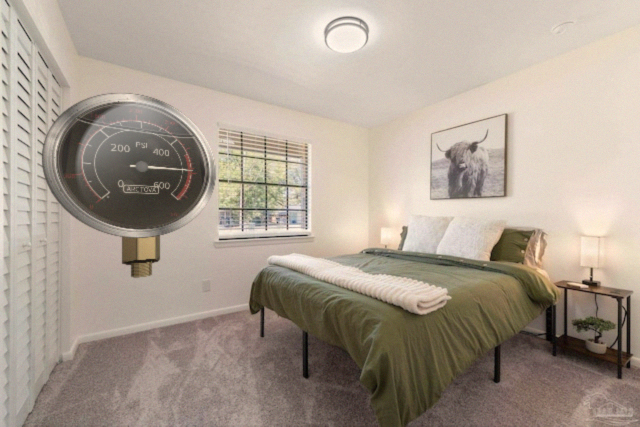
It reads value=500 unit=psi
